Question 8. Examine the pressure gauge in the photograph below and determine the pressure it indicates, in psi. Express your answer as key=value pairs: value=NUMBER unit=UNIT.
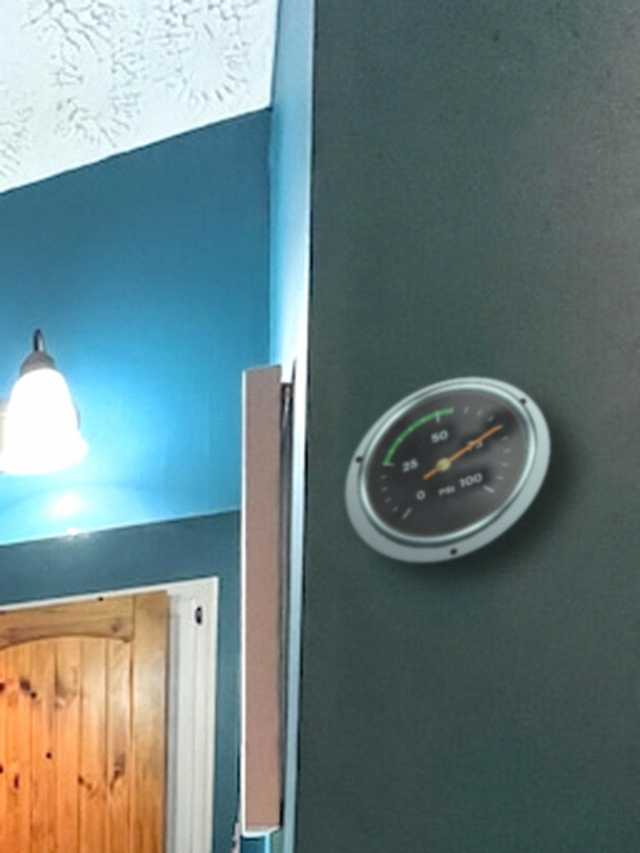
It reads value=75 unit=psi
